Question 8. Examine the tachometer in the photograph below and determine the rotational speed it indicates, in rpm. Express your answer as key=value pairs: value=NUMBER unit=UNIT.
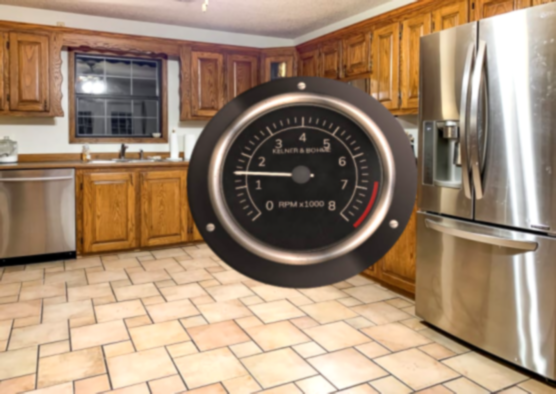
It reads value=1400 unit=rpm
